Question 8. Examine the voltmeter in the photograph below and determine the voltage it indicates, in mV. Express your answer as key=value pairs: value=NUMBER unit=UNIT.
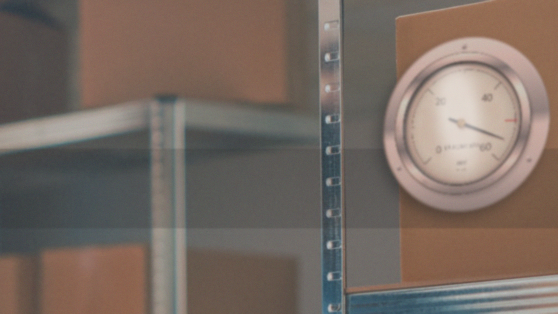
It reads value=55 unit=mV
